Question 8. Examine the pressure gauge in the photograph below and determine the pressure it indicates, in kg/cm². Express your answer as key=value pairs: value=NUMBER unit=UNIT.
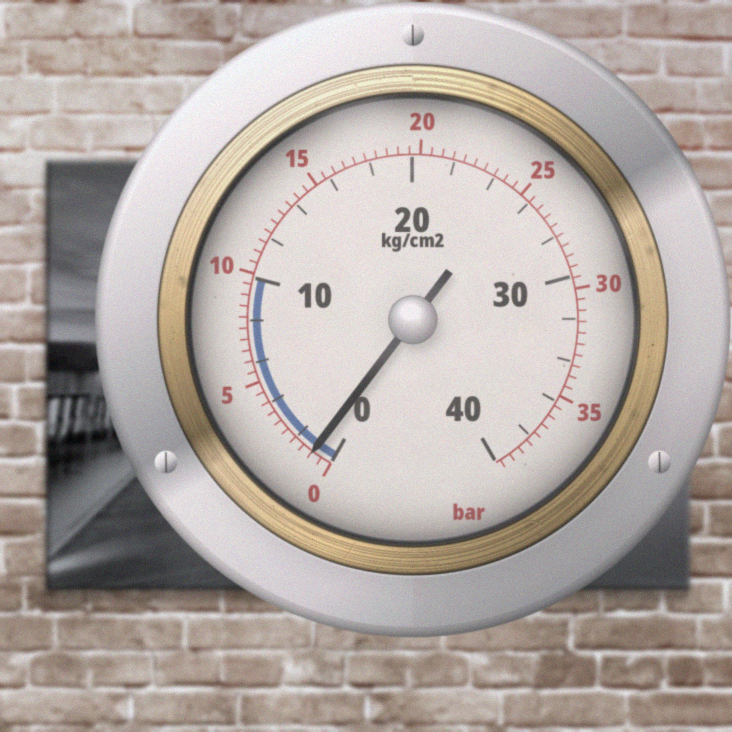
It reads value=1 unit=kg/cm²
